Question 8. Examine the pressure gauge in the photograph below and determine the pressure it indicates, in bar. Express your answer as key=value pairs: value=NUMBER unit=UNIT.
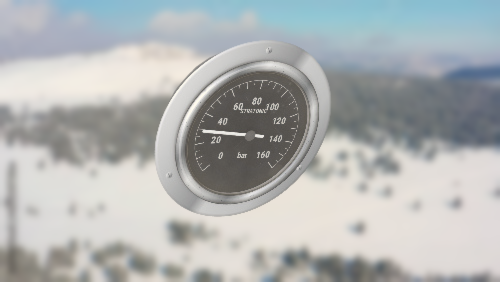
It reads value=30 unit=bar
